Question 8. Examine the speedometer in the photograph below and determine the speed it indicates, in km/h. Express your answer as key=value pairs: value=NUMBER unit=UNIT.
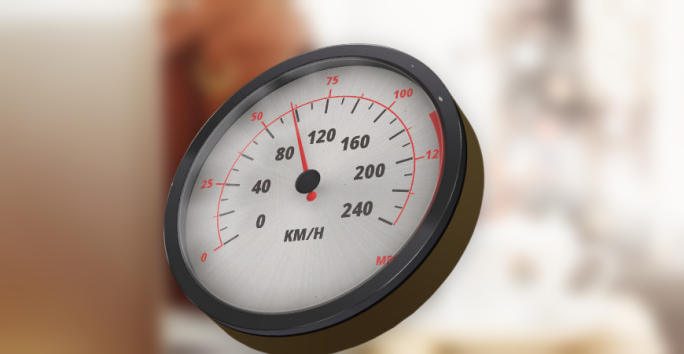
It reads value=100 unit=km/h
